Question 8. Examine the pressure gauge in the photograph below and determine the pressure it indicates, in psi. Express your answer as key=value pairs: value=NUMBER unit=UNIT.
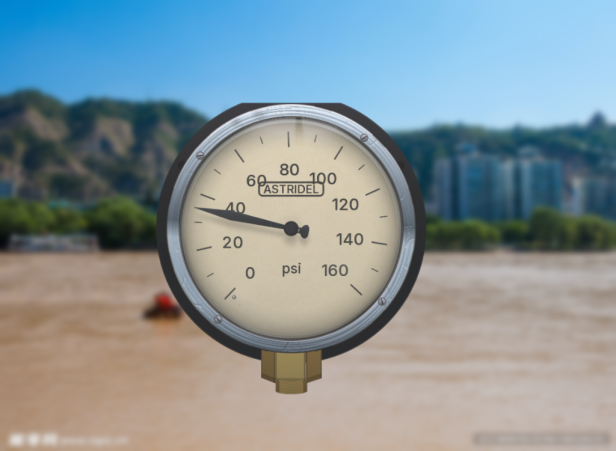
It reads value=35 unit=psi
